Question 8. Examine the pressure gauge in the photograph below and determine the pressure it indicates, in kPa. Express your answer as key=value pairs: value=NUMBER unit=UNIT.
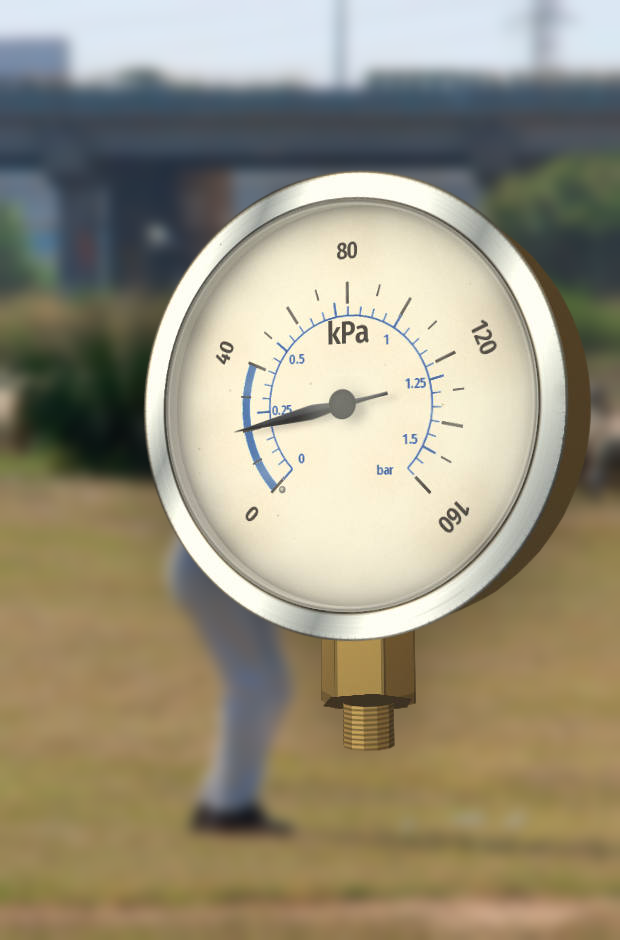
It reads value=20 unit=kPa
